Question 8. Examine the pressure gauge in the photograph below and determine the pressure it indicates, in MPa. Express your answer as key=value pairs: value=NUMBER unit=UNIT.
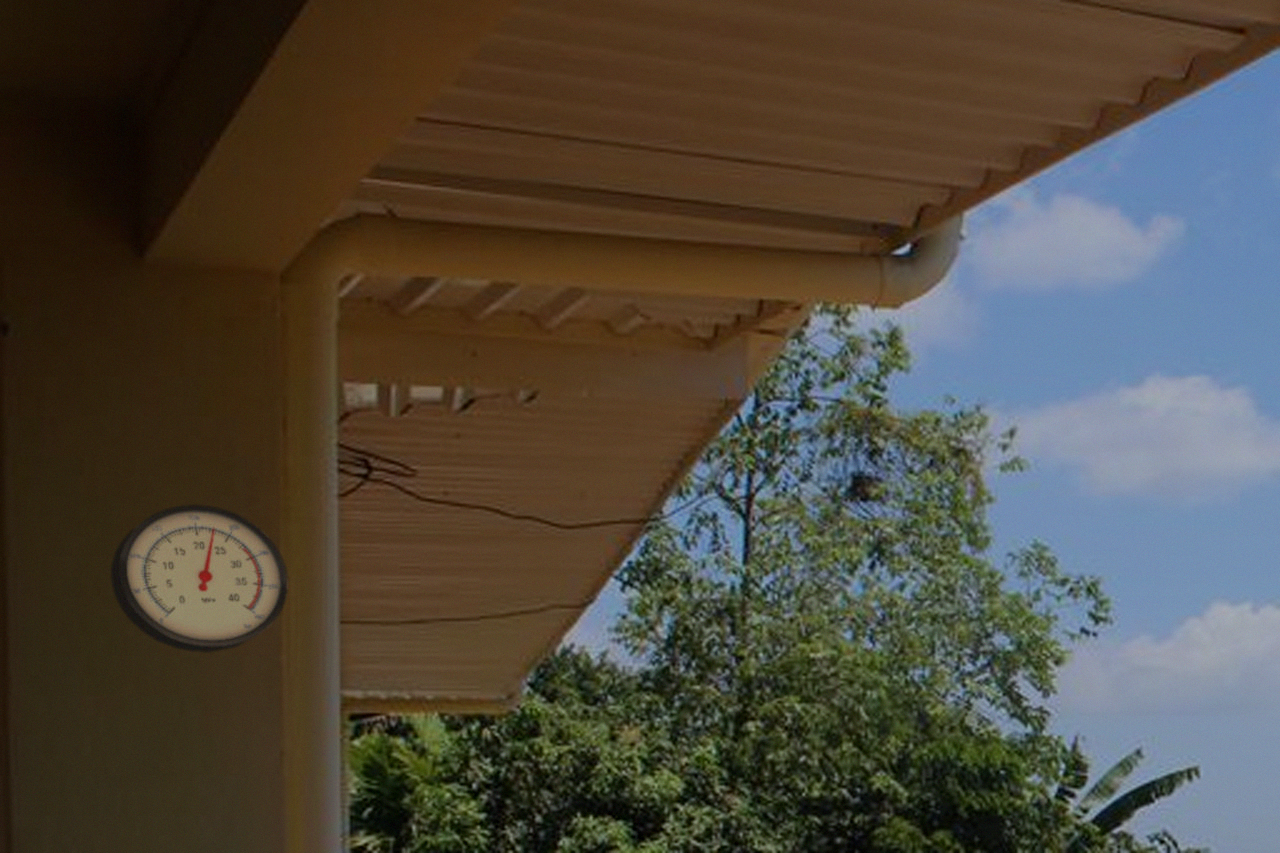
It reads value=22.5 unit=MPa
